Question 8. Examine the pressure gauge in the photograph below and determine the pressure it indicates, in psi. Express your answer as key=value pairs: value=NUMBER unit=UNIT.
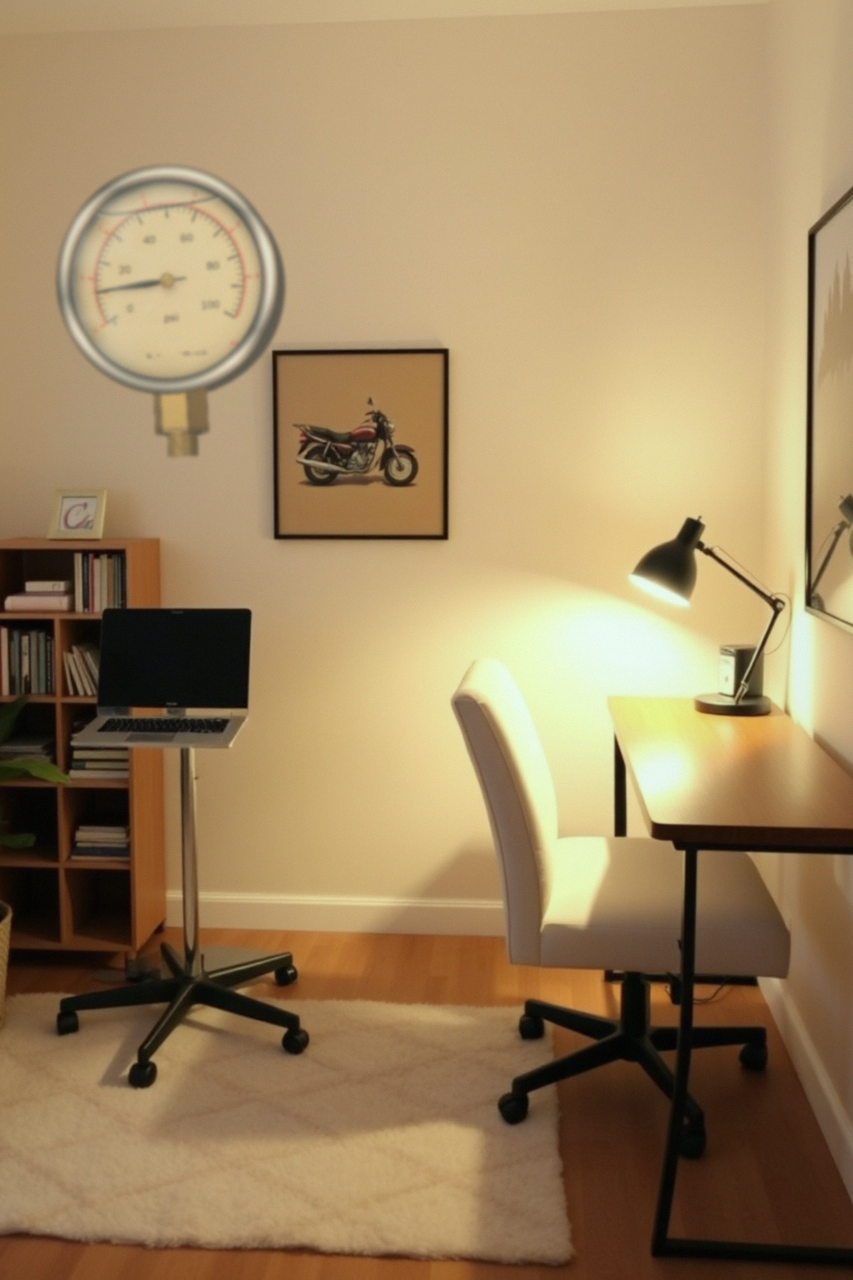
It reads value=10 unit=psi
